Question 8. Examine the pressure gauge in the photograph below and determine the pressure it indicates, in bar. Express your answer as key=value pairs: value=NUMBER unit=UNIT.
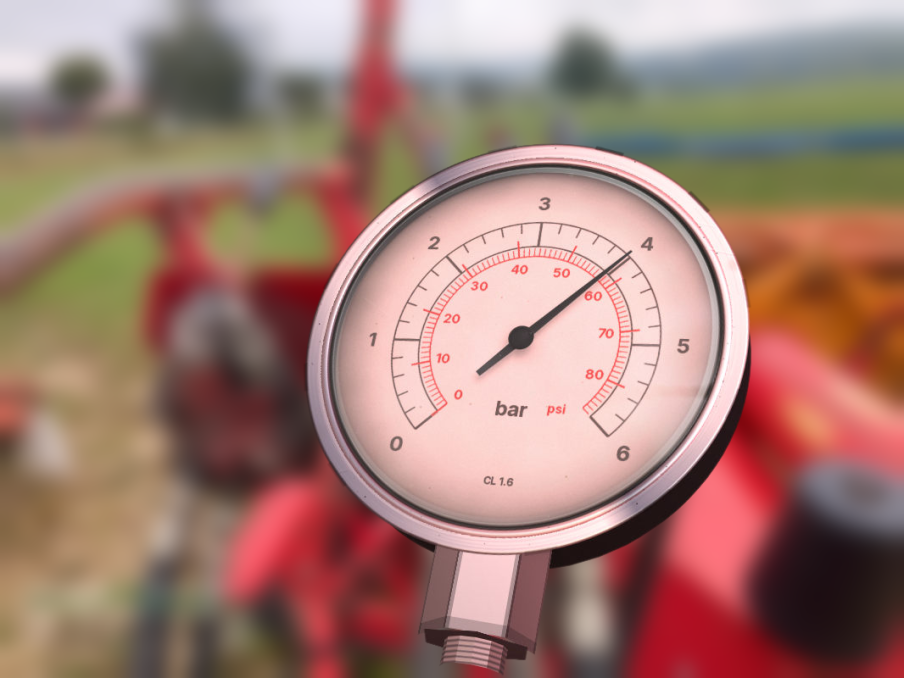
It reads value=4 unit=bar
